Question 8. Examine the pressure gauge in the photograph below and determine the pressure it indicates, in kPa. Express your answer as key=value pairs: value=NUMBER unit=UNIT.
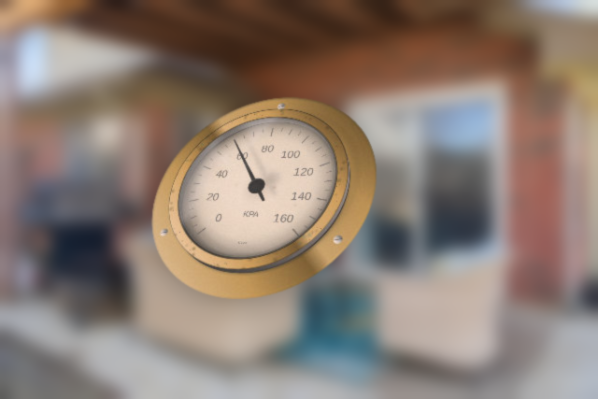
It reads value=60 unit=kPa
